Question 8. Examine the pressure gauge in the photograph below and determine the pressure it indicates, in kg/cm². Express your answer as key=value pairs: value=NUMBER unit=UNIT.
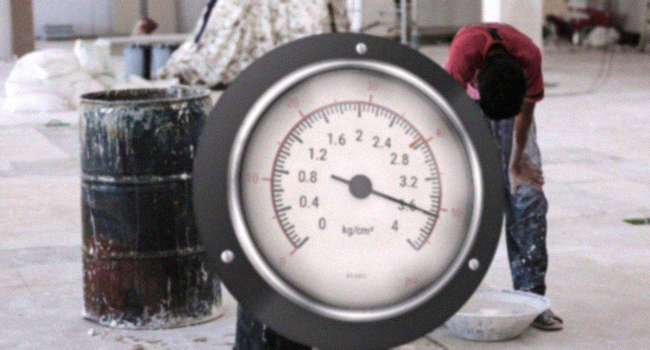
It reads value=3.6 unit=kg/cm²
